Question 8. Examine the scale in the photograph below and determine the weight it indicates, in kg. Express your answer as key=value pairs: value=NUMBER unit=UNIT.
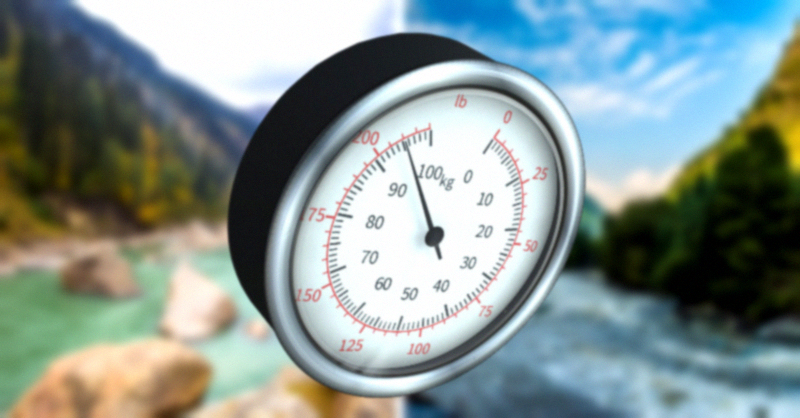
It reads value=95 unit=kg
